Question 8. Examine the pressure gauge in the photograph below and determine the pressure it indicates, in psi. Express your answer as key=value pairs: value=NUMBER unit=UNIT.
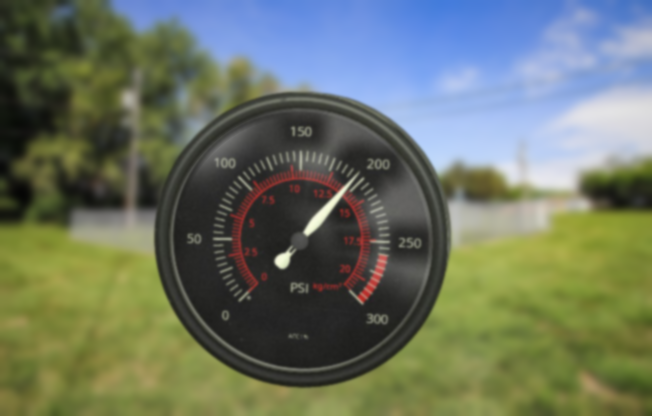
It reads value=195 unit=psi
